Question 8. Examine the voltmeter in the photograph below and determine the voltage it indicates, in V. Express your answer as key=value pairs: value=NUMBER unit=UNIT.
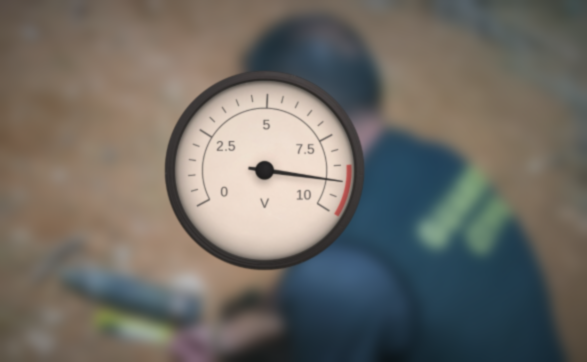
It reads value=9 unit=V
